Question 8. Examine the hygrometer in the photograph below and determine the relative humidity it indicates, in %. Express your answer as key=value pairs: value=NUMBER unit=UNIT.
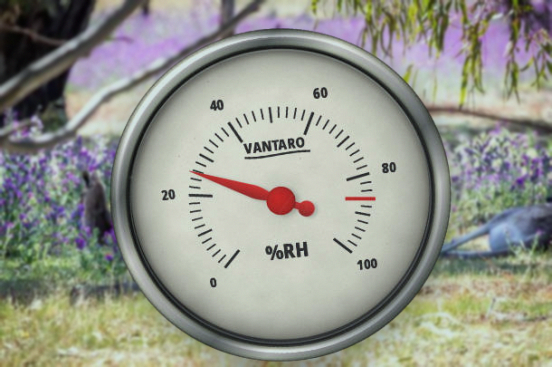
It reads value=26 unit=%
